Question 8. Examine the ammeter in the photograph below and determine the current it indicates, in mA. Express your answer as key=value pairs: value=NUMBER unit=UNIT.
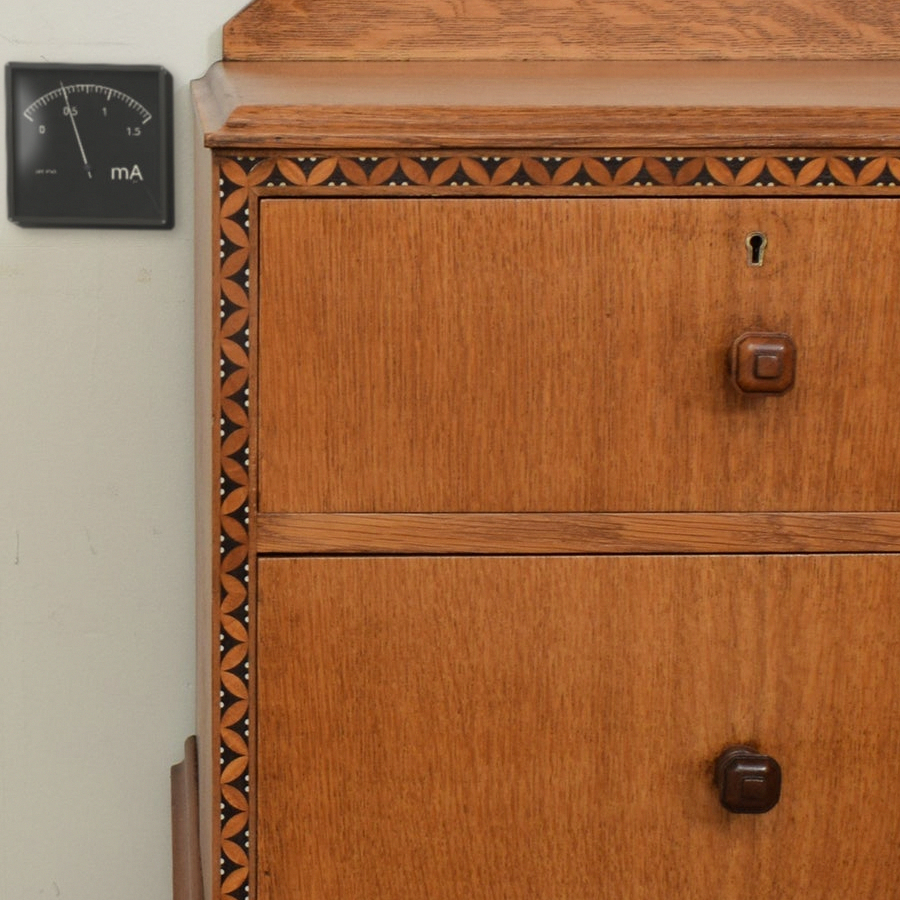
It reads value=0.5 unit=mA
